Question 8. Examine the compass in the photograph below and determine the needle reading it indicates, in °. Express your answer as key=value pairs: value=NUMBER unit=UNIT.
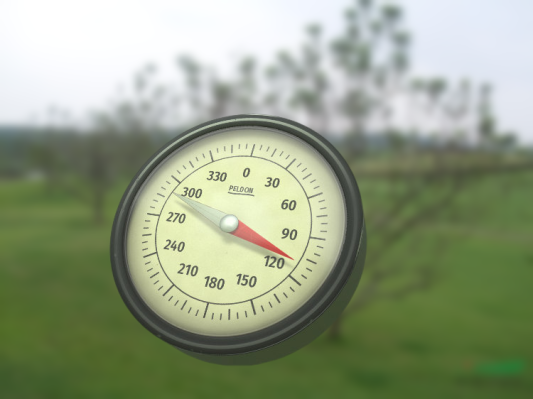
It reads value=110 unit=°
